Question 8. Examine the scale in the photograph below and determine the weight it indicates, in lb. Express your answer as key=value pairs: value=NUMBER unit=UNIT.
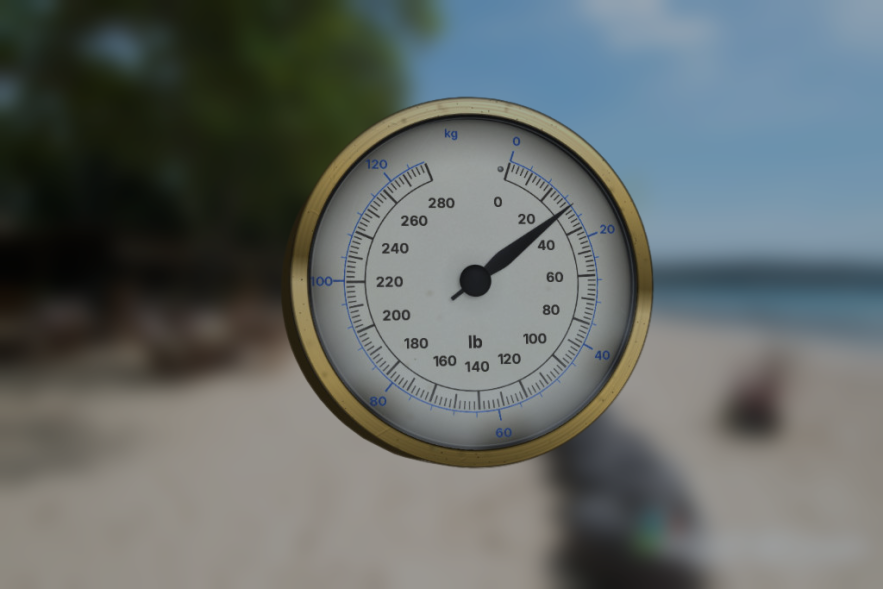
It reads value=30 unit=lb
